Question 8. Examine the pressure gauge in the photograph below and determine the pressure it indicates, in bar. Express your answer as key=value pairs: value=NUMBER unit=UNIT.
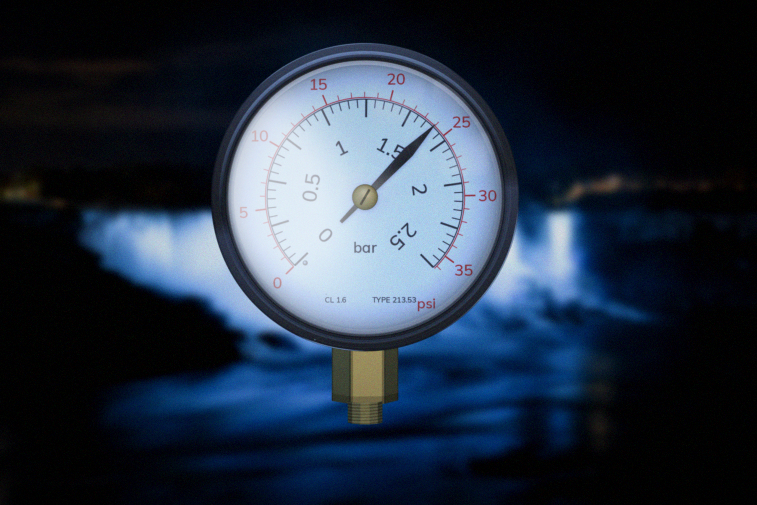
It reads value=1.65 unit=bar
